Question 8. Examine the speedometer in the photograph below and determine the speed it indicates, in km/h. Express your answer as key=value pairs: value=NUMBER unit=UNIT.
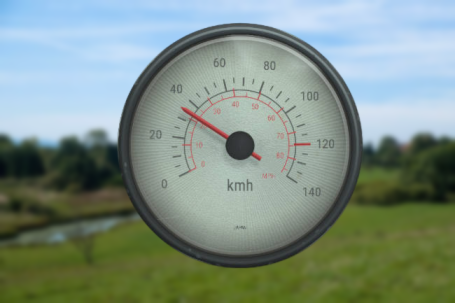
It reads value=35 unit=km/h
